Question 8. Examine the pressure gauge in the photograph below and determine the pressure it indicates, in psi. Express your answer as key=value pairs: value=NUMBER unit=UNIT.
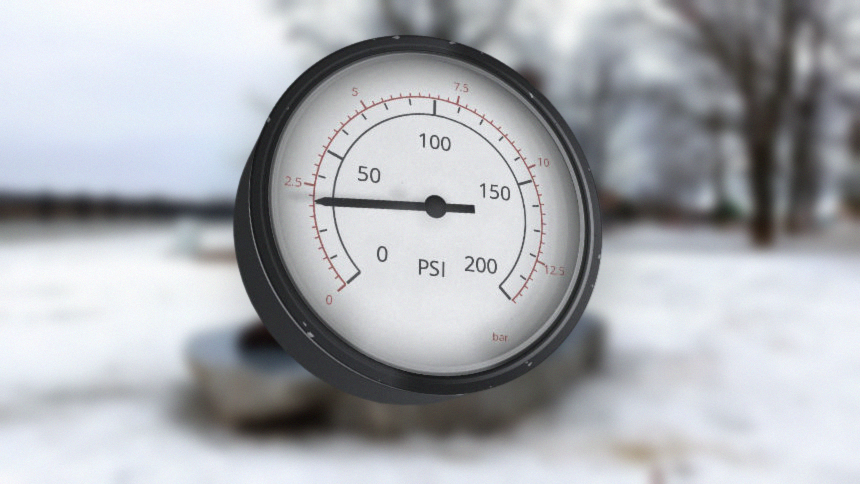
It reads value=30 unit=psi
